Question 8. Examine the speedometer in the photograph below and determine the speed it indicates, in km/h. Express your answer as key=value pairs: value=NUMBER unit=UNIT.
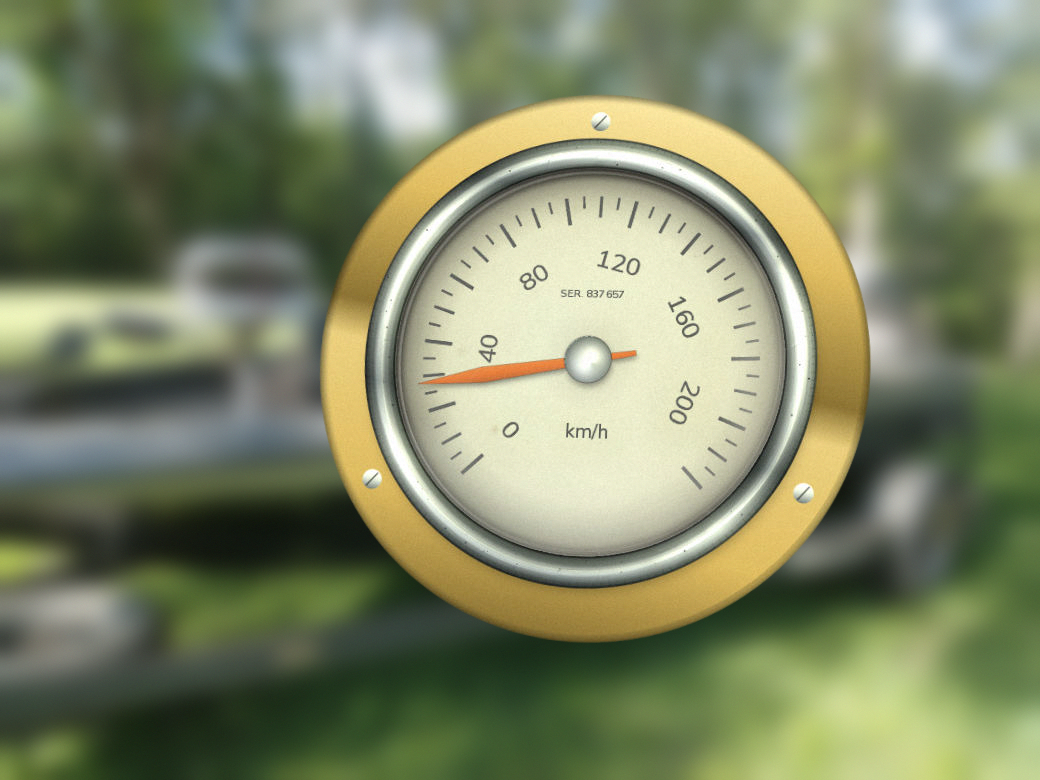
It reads value=27.5 unit=km/h
